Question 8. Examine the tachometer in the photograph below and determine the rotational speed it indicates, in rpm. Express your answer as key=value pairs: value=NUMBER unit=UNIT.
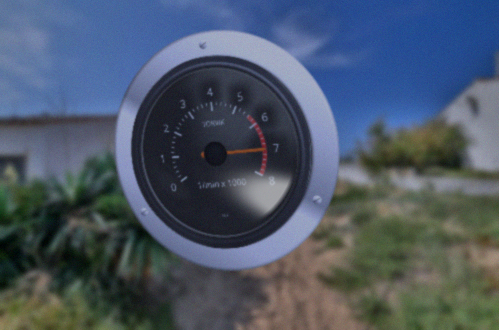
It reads value=7000 unit=rpm
